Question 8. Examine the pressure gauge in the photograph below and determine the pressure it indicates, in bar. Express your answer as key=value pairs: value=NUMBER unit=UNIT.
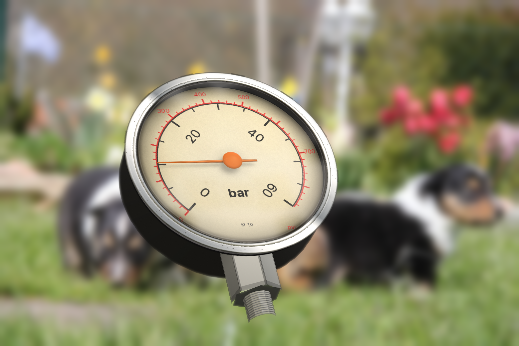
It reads value=10 unit=bar
